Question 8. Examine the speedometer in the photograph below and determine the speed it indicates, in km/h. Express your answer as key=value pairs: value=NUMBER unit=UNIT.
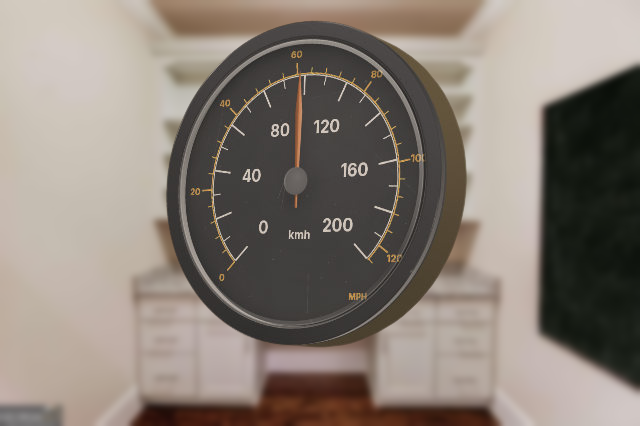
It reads value=100 unit=km/h
